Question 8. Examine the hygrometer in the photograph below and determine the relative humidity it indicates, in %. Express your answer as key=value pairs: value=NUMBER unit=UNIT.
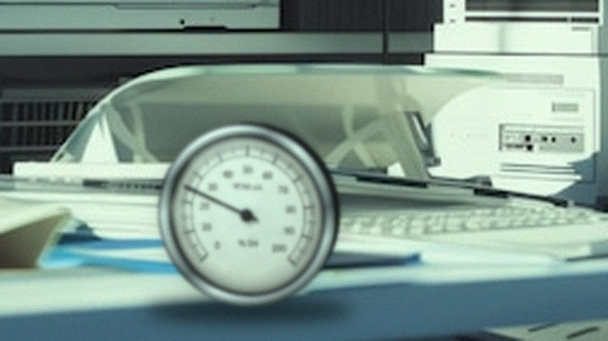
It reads value=25 unit=%
